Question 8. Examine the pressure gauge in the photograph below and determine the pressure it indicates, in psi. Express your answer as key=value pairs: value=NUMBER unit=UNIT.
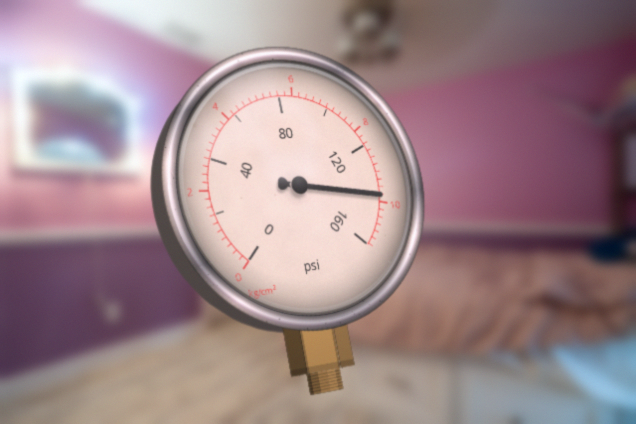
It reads value=140 unit=psi
